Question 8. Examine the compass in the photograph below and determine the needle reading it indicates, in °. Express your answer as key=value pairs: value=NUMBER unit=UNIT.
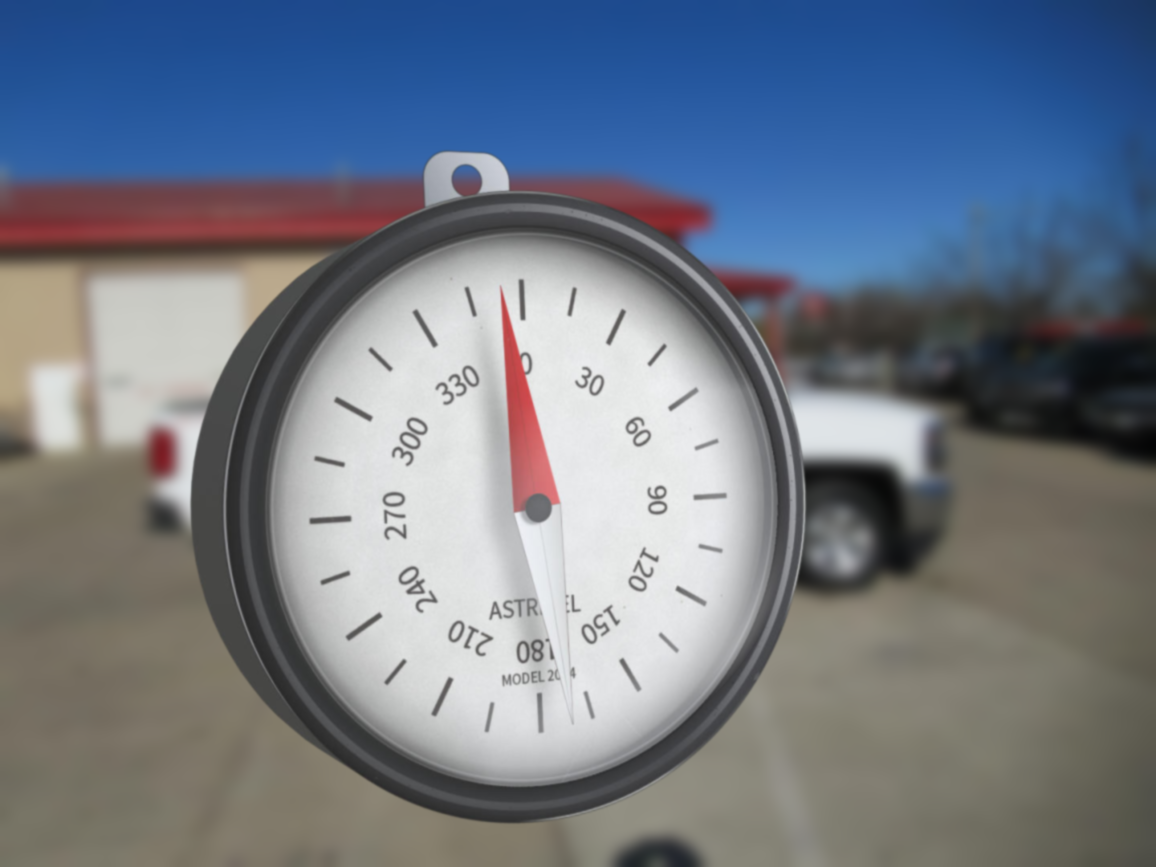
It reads value=352.5 unit=°
